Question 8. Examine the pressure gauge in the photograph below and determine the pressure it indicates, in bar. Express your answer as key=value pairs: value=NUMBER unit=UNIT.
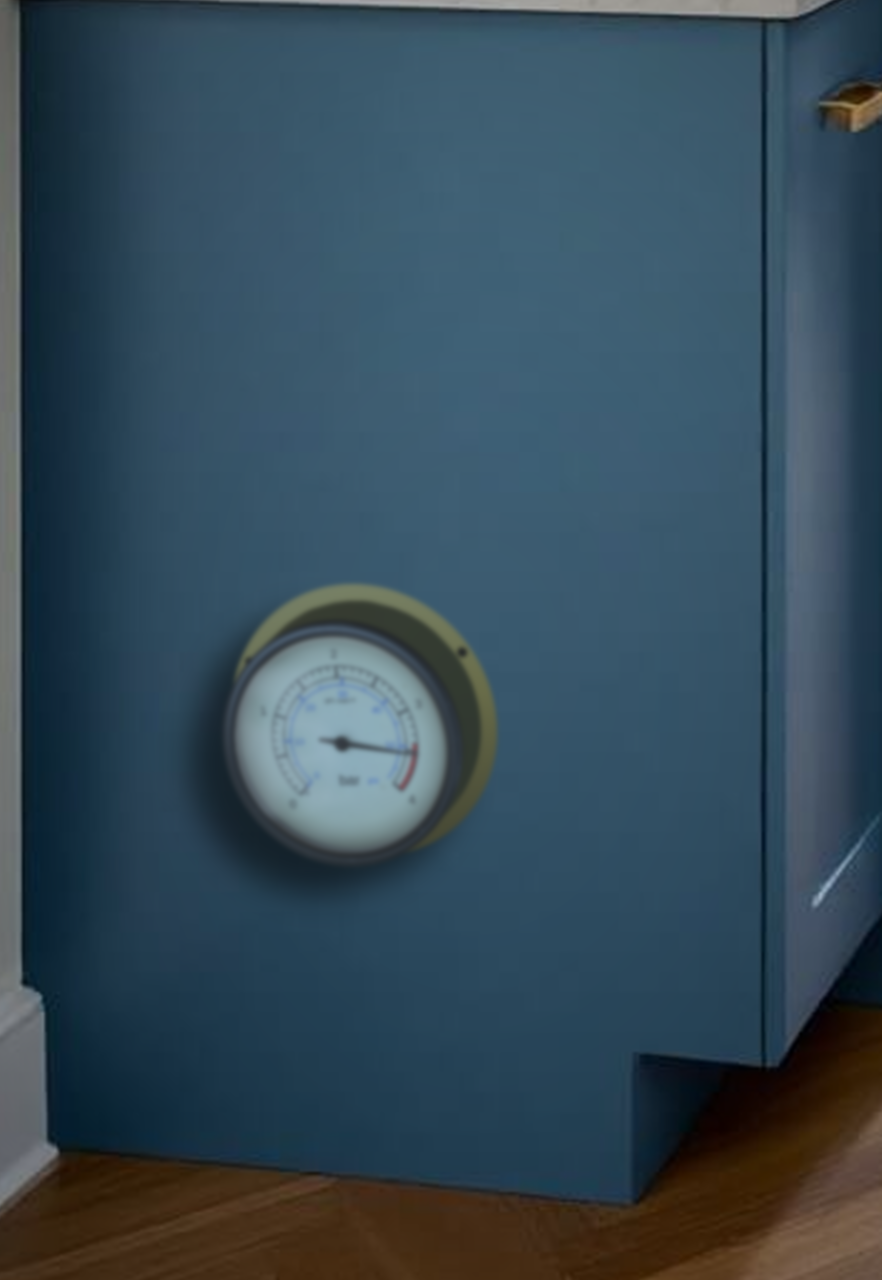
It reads value=3.5 unit=bar
